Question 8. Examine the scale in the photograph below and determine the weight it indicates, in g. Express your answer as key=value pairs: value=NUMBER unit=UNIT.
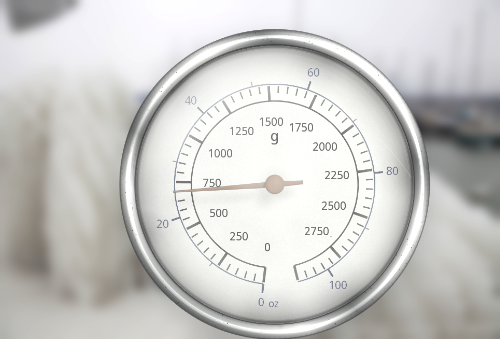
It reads value=700 unit=g
